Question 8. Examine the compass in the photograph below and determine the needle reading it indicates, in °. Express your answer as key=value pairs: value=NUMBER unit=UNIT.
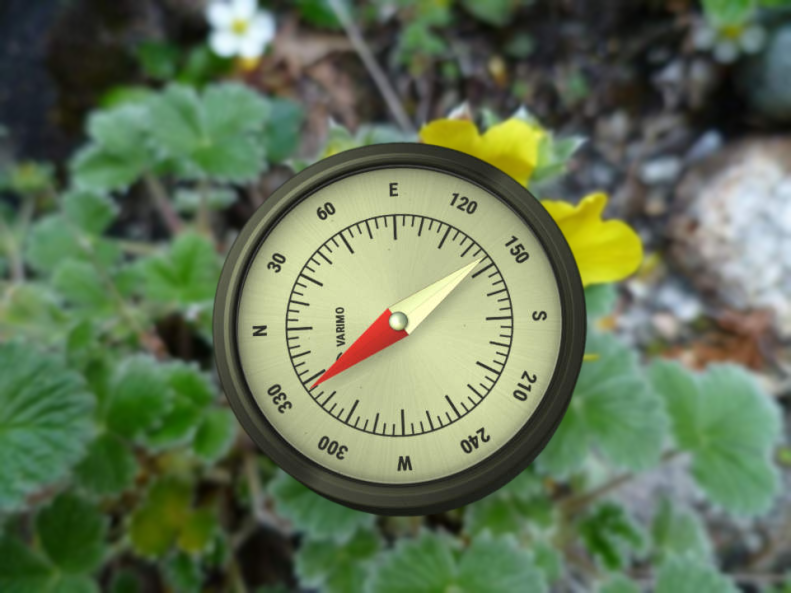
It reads value=325 unit=°
